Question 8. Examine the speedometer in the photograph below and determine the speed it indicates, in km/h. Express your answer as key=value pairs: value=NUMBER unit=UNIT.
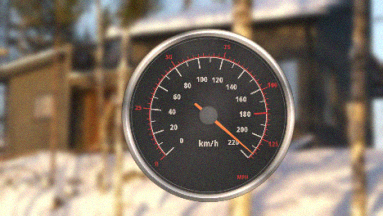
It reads value=215 unit=km/h
